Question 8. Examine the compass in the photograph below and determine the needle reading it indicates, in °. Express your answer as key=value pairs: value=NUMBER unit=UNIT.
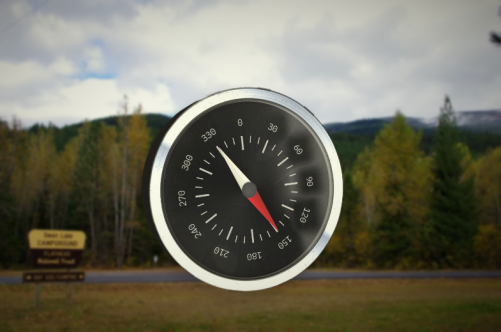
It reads value=150 unit=°
